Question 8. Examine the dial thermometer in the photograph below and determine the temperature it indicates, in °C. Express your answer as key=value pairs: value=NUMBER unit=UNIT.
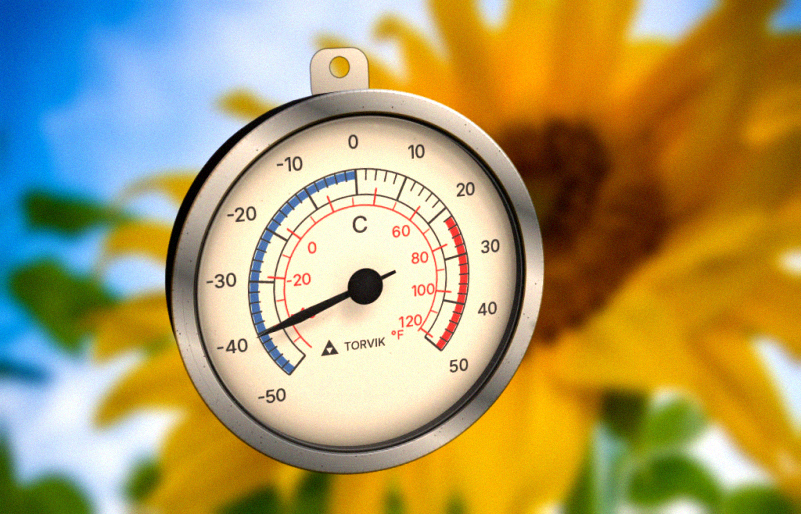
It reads value=-40 unit=°C
